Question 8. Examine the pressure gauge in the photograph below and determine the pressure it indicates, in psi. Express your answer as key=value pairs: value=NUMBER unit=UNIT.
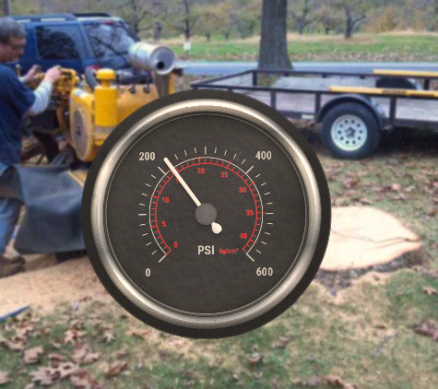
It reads value=220 unit=psi
